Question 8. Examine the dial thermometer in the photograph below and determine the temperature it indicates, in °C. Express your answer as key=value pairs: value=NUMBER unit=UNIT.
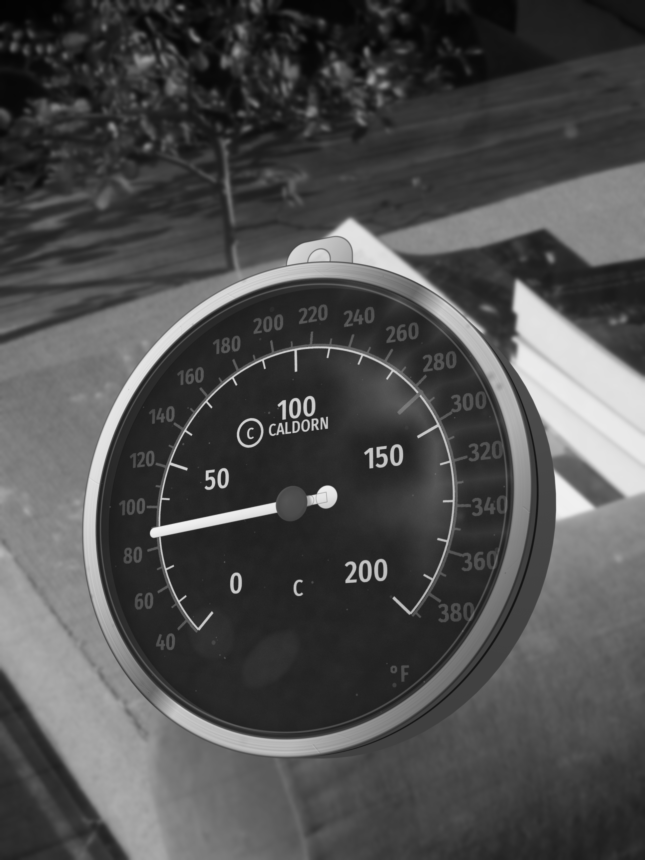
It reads value=30 unit=°C
